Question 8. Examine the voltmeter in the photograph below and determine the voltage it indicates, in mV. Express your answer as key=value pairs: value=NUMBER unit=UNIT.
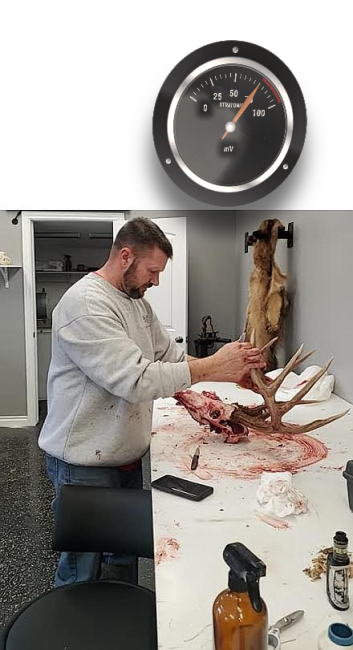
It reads value=75 unit=mV
